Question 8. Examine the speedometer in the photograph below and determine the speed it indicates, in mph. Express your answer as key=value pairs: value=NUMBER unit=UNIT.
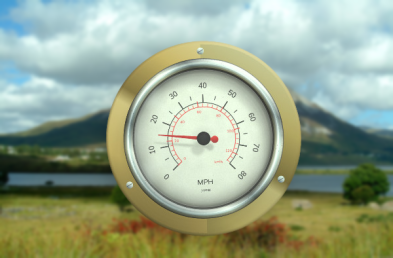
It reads value=15 unit=mph
